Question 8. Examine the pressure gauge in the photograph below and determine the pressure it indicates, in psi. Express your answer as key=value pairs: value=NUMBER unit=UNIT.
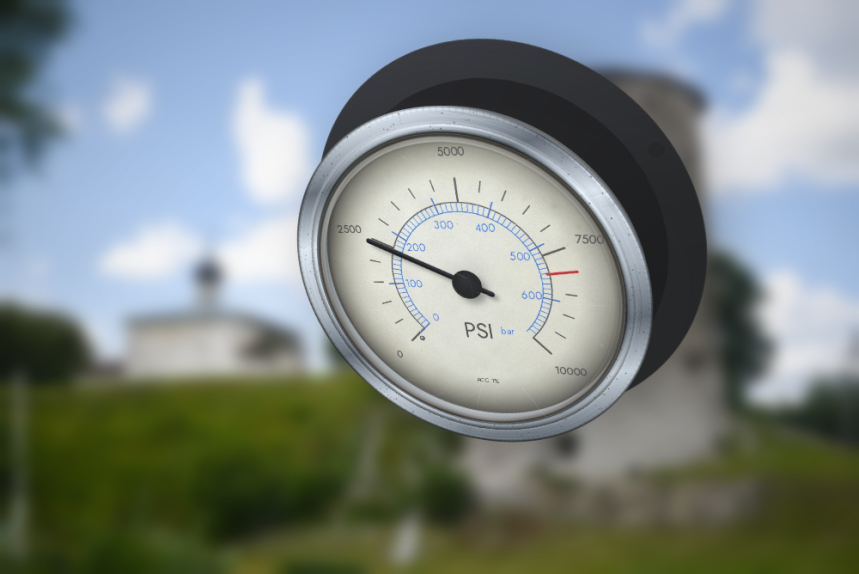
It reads value=2500 unit=psi
